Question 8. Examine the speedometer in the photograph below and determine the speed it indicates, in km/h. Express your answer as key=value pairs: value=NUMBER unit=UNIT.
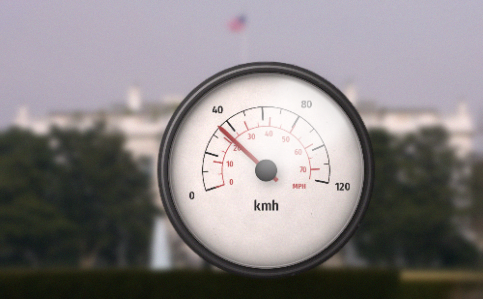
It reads value=35 unit=km/h
